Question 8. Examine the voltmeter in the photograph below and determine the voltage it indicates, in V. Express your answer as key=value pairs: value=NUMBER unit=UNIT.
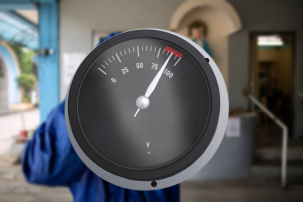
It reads value=90 unit=V
